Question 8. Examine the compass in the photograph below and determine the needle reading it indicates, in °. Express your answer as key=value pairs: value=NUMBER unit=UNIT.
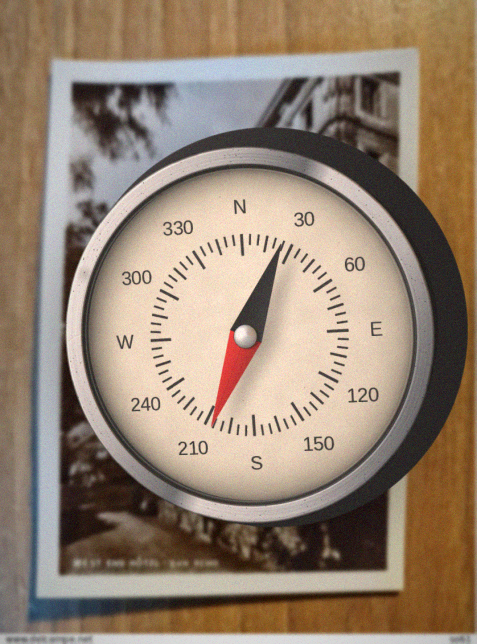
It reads value=205 unit=°
